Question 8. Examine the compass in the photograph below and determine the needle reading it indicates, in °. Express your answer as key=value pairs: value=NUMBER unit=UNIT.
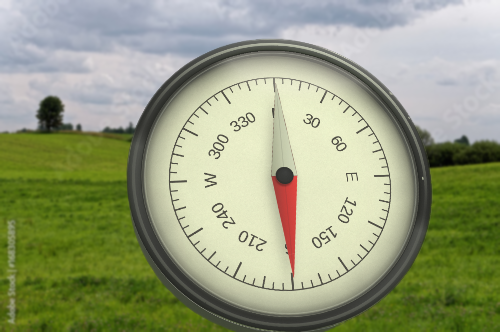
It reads value=180 unit=°
